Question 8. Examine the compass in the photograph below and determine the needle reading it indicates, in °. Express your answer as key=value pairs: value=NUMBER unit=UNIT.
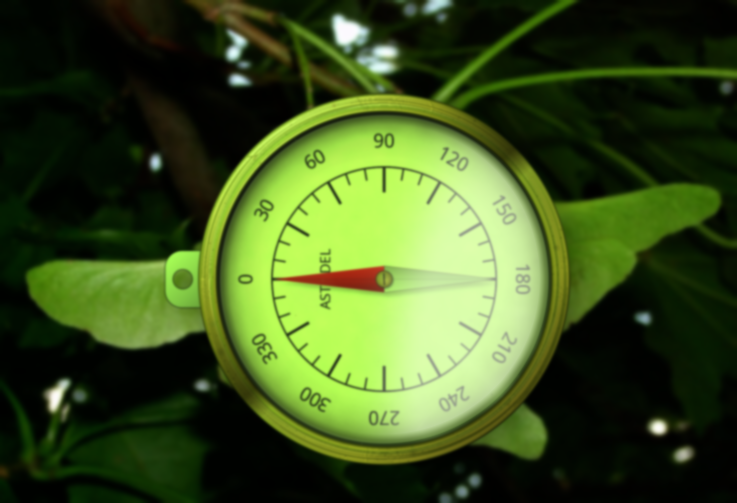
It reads value=0 unit=°
